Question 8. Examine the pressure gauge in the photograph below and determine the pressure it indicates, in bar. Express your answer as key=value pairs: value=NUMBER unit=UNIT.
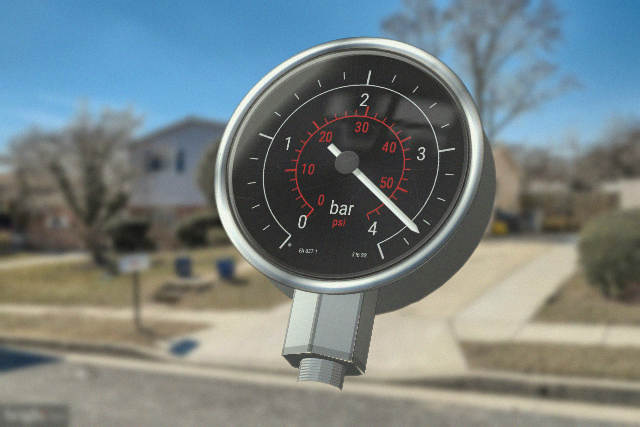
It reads value=3.7 unit=bar
